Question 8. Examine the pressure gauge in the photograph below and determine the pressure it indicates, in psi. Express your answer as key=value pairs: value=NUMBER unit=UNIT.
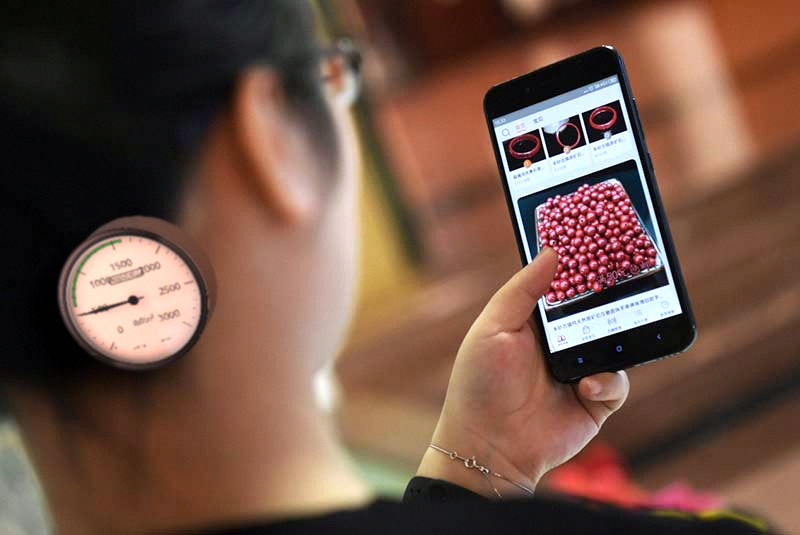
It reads value=500 unit=psi
